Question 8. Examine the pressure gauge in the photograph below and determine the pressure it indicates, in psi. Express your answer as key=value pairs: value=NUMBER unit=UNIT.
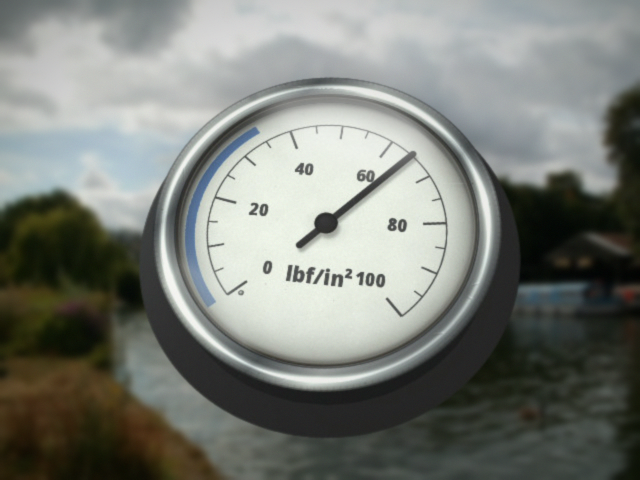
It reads value=65 unit=psi
